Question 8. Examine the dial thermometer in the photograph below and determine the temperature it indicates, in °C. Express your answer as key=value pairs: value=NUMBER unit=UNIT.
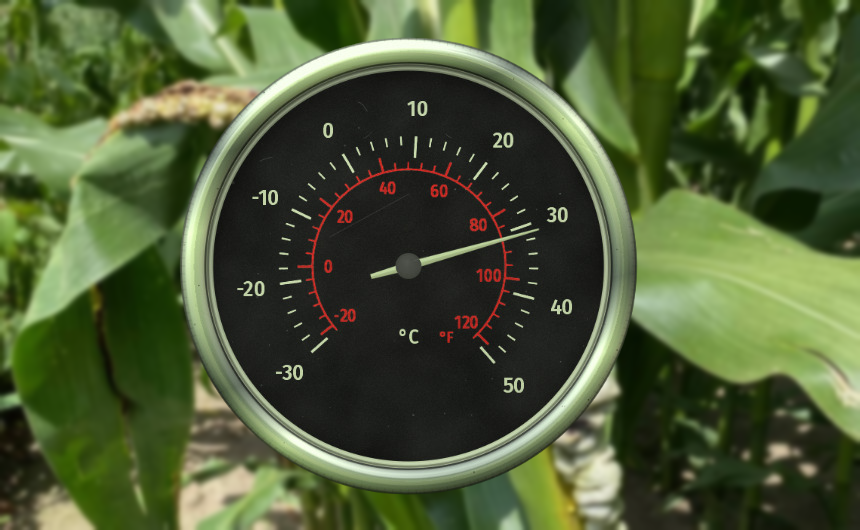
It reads value=31 unit=°C
